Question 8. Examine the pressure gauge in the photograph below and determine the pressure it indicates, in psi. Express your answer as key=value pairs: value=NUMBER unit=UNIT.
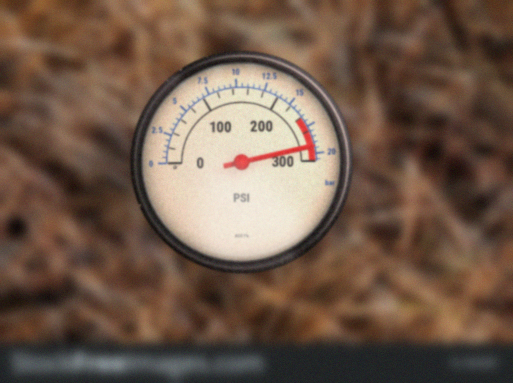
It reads value=280 unit=psi
